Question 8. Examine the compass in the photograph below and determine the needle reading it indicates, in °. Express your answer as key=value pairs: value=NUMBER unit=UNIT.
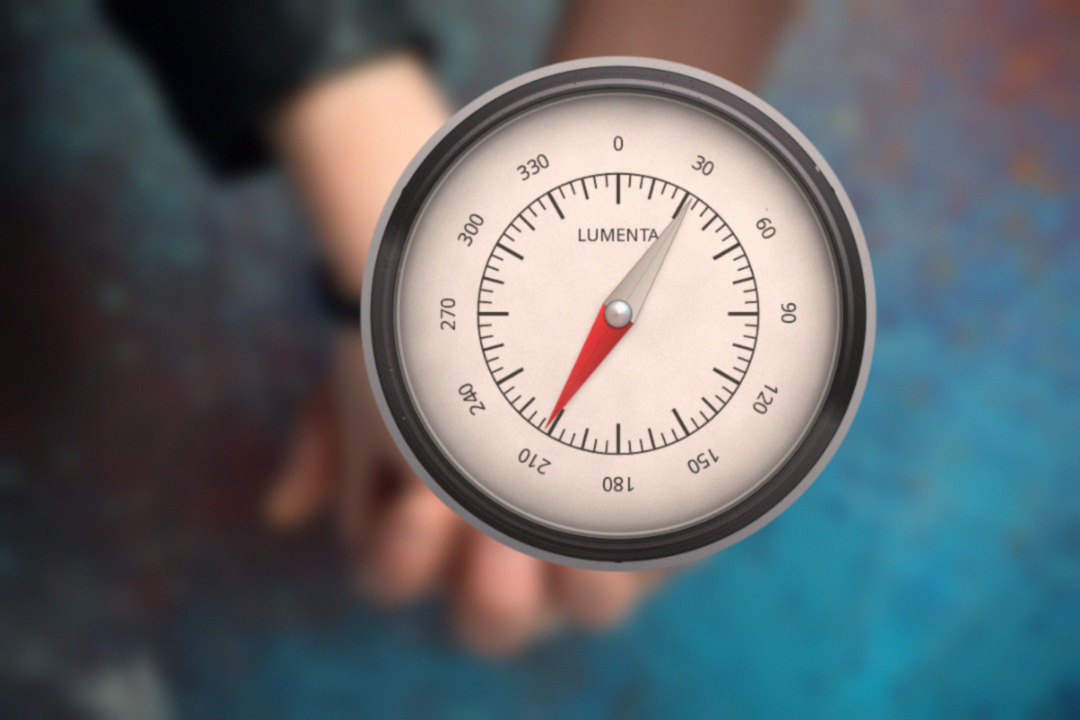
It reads value=212.5 unit=°
